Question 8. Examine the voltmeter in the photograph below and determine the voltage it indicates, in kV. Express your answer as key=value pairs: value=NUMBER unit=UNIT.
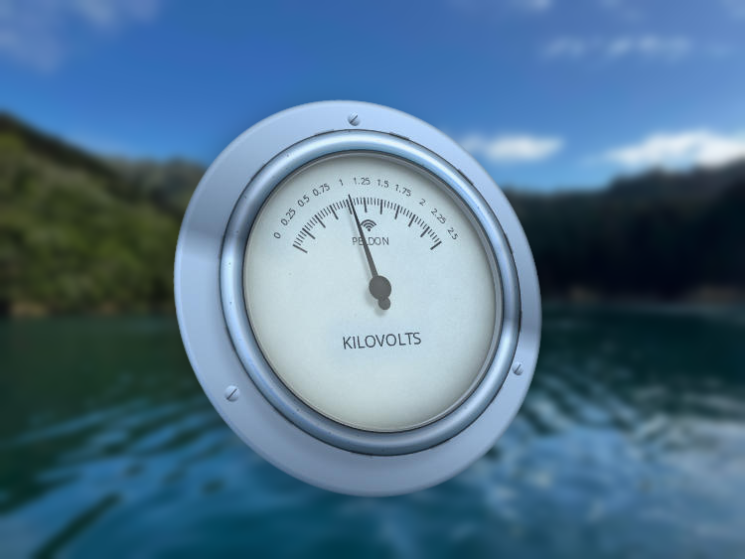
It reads value=1 unit=kV
